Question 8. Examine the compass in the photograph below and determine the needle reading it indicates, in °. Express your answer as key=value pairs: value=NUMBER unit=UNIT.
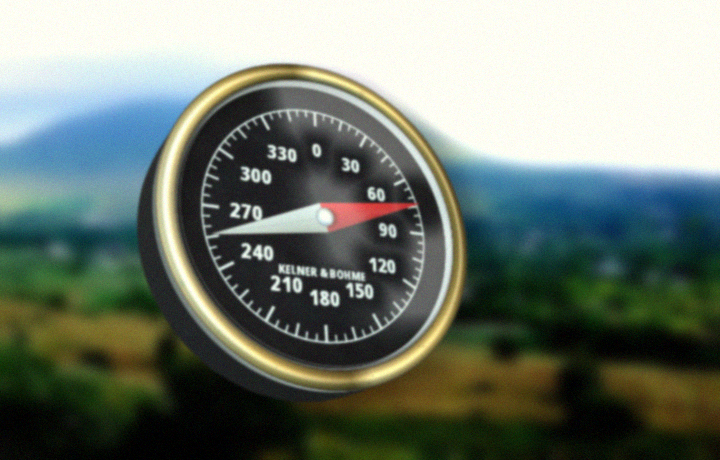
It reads value=75 unit=°
